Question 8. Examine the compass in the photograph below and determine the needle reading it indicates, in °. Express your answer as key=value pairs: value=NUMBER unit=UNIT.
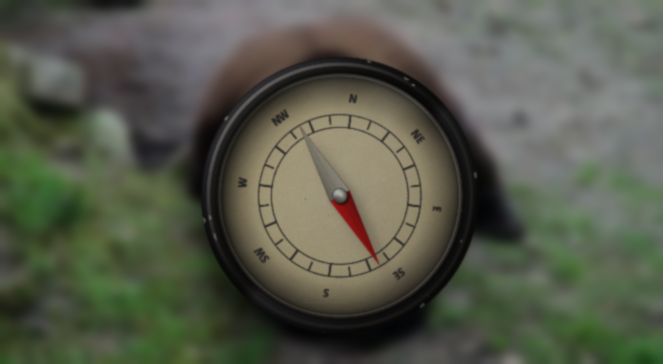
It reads value=142.5 unit=°
